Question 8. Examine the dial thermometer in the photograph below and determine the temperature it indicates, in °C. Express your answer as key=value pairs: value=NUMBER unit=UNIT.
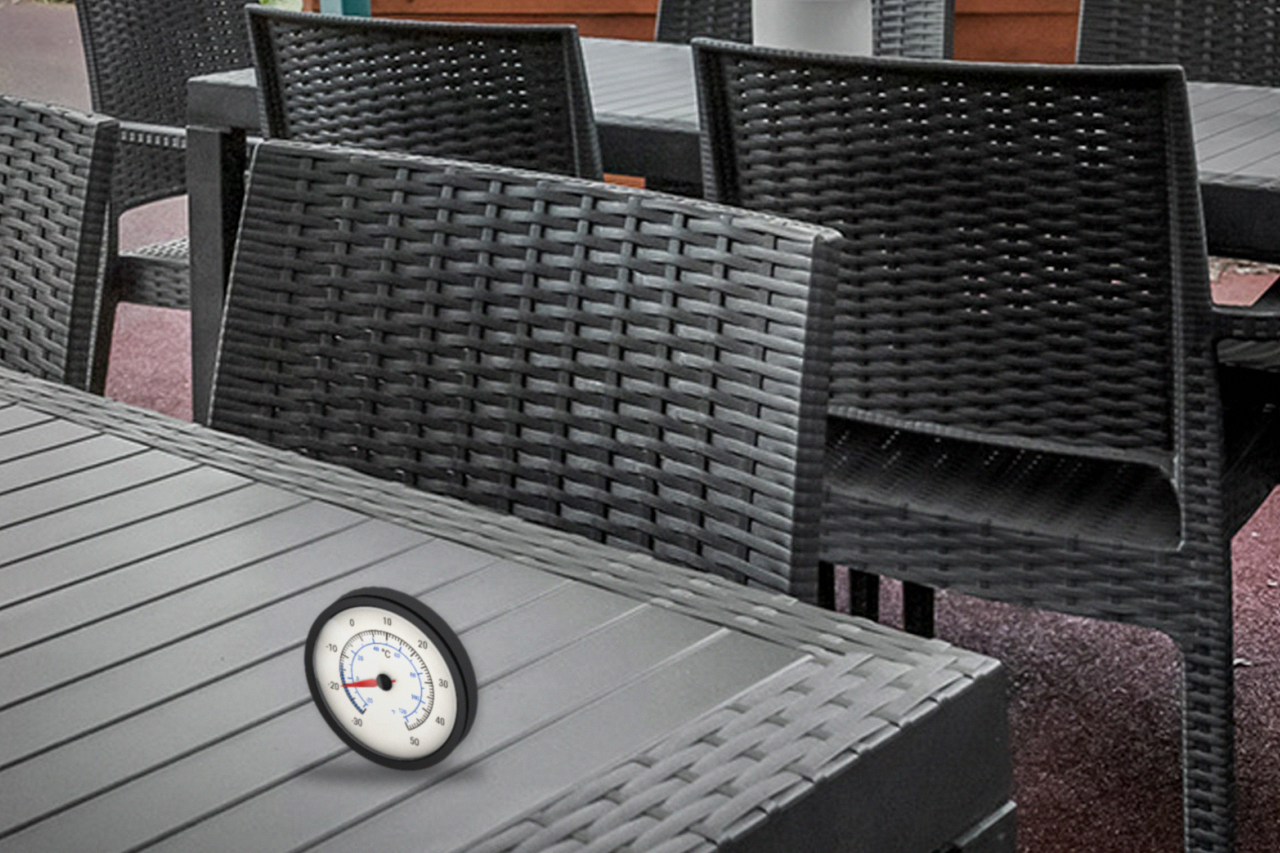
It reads value=-20 unit=°C
